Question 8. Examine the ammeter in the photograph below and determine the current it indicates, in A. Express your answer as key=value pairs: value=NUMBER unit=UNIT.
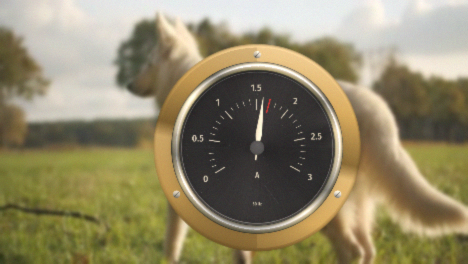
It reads value=1.6 unit=A
